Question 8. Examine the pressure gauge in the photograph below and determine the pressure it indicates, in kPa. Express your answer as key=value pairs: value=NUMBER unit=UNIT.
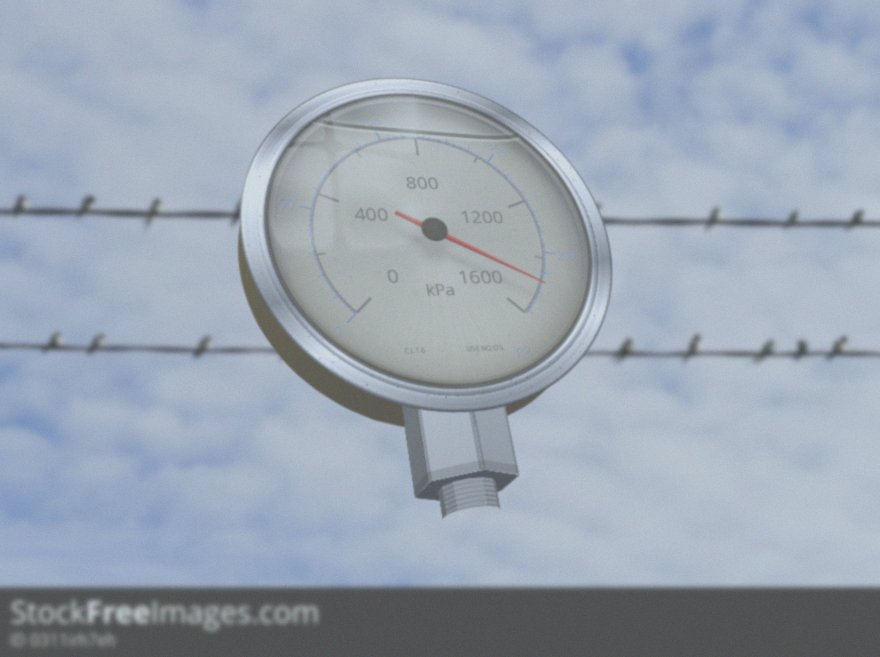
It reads value=1500 unit=kPa
